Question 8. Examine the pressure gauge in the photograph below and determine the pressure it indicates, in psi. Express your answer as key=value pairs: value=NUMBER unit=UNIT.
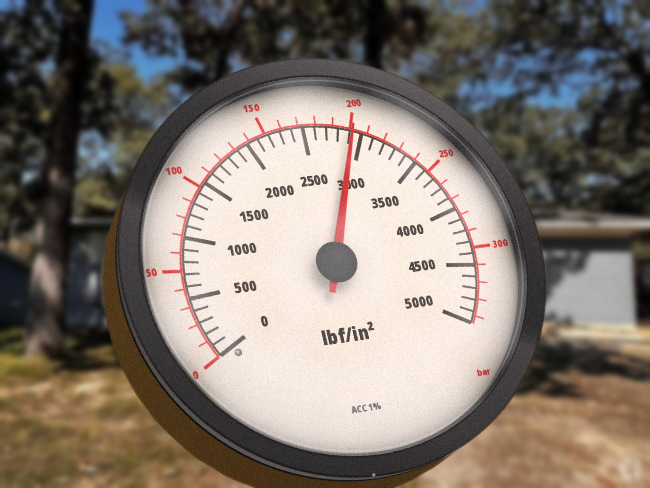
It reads value=2900 unit=psi
